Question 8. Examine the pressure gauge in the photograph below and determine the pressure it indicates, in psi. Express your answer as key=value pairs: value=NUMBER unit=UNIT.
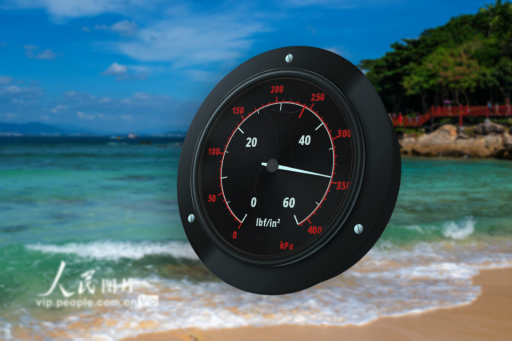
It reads value=50 unit=psi
